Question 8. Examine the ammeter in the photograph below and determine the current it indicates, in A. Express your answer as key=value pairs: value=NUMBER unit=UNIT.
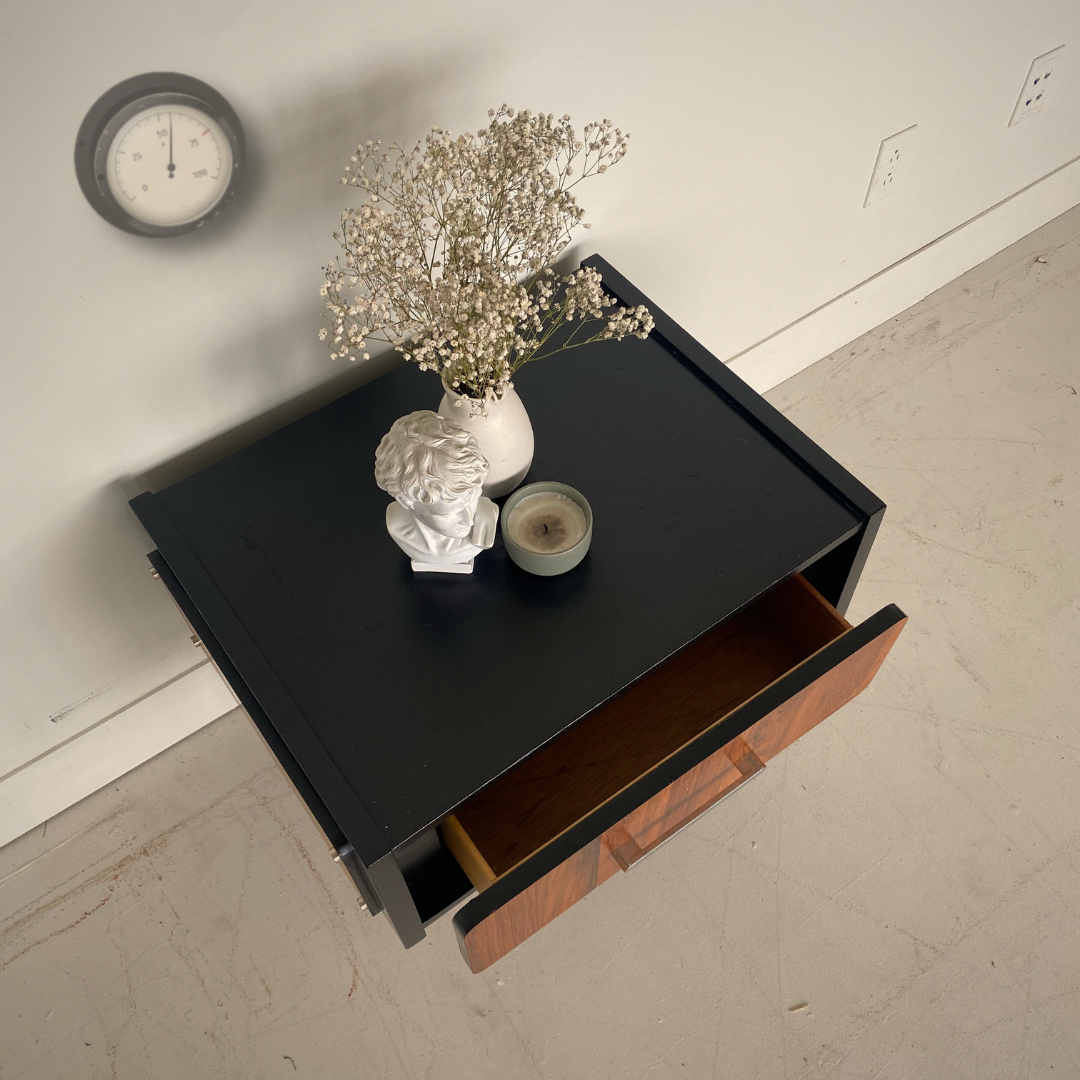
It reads value=55 unit=A
